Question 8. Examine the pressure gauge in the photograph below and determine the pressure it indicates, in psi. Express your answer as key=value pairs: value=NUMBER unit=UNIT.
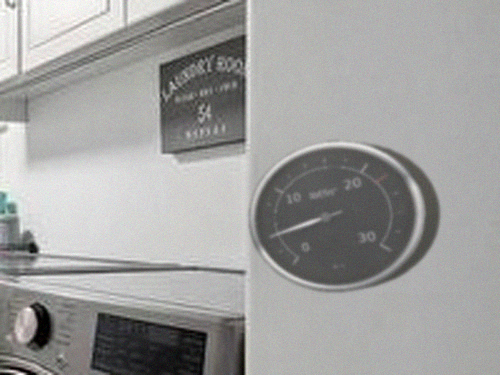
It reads value=4 unit=psi
